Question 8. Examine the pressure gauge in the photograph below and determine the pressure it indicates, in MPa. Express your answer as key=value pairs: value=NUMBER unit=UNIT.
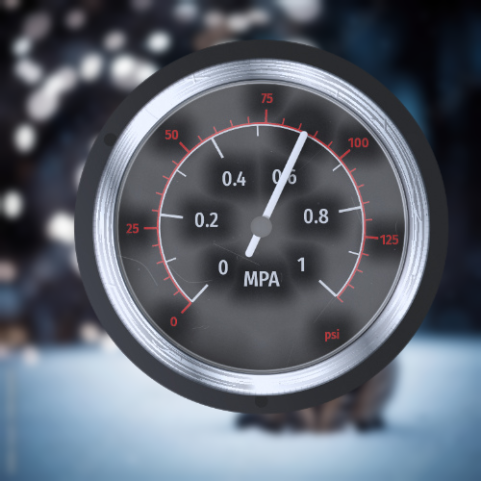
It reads value=0.6 unit=MPa
